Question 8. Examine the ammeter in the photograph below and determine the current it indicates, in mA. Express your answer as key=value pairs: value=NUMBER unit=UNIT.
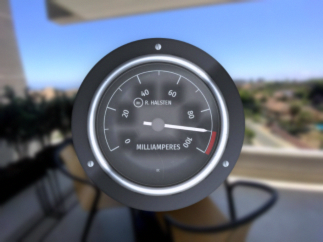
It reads value=90 unit=mA
